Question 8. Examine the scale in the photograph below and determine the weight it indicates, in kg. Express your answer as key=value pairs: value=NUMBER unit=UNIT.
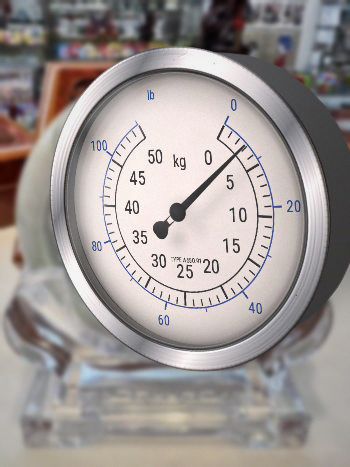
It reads value=3 unit=kg
